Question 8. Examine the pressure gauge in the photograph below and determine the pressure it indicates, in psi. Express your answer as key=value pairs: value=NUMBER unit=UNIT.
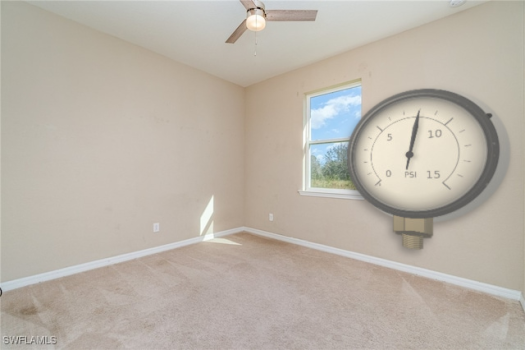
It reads value=8 unit=psi
